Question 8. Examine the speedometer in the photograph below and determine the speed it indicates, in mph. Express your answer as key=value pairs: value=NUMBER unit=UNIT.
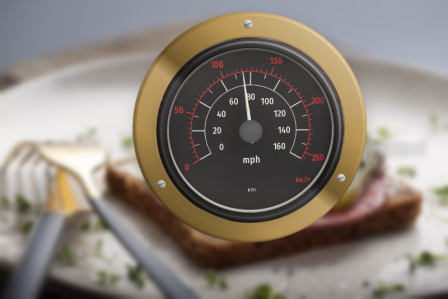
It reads value=75 unit=mph
